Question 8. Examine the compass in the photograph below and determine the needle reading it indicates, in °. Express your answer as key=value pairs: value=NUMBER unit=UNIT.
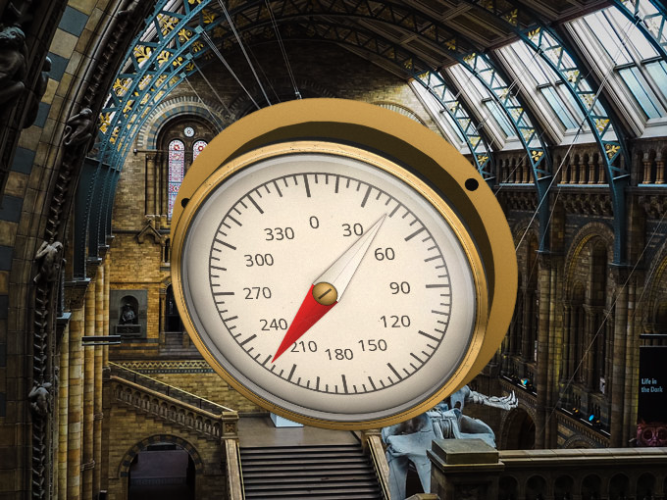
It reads value=222.5 unit=°
